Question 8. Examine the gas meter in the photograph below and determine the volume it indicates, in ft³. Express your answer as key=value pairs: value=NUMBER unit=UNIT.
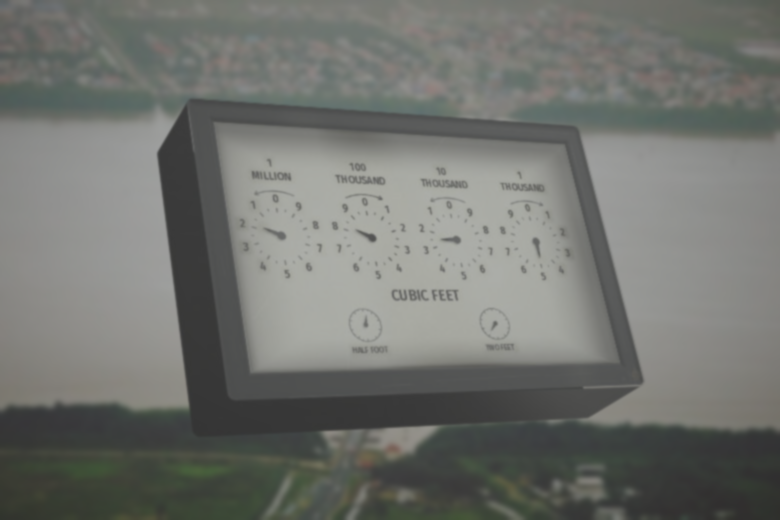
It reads value=182500 unit=ft³
